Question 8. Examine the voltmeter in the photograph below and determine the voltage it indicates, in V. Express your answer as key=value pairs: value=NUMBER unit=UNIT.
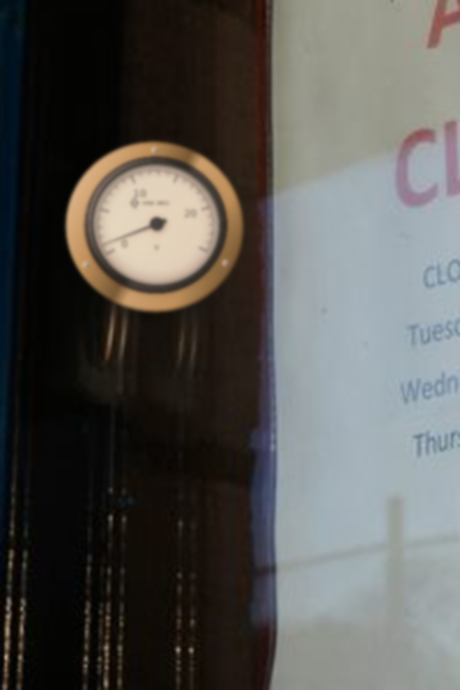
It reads value=1 unit=V
